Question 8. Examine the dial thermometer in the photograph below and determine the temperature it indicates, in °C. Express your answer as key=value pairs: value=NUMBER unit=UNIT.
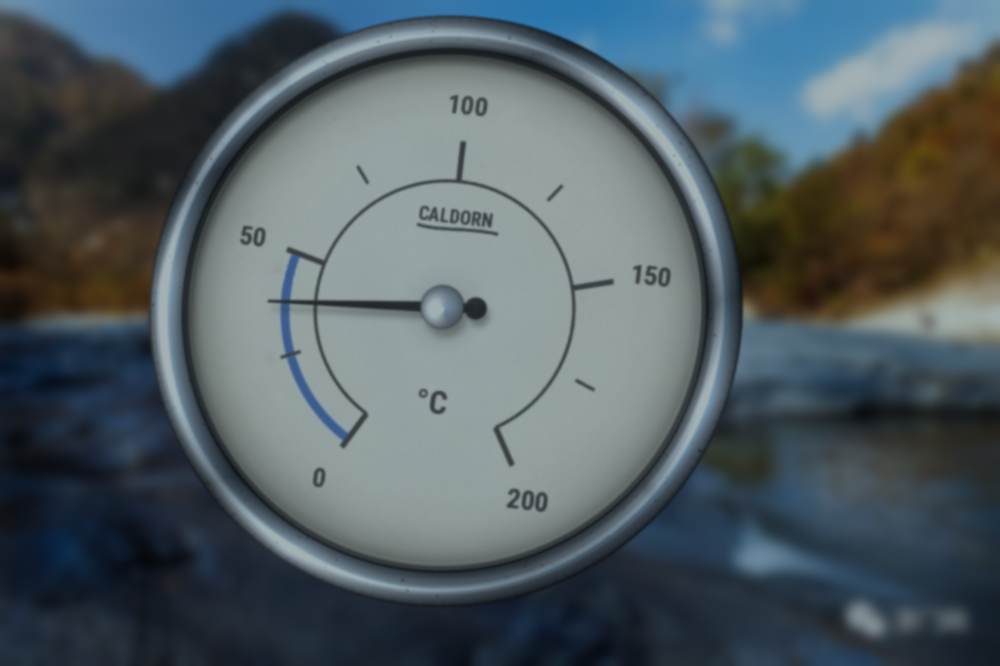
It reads value=37.5 unit=°C
